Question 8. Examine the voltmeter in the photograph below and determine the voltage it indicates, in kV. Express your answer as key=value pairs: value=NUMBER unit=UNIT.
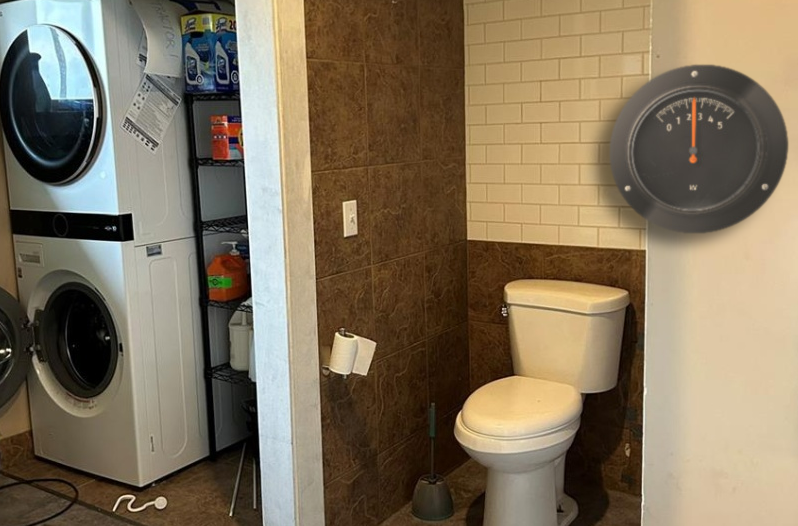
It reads value=2.5 unit=kV
